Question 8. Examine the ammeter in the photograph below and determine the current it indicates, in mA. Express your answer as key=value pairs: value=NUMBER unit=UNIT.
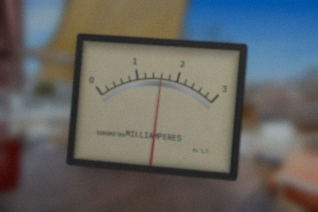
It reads value=1.6 unit=mA
